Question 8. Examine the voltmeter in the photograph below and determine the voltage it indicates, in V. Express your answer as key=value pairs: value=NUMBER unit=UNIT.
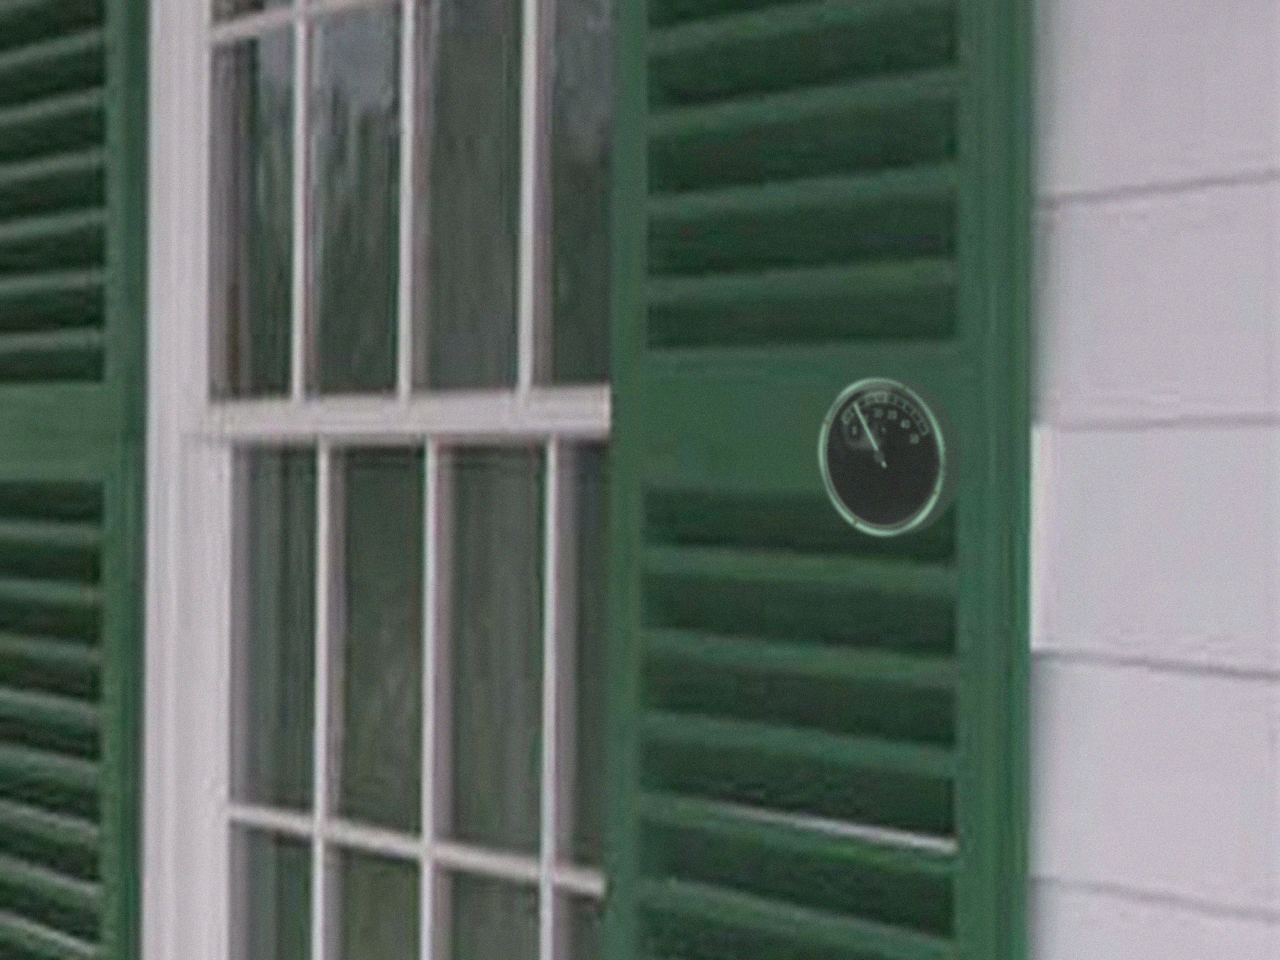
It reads value=10 unit=V
